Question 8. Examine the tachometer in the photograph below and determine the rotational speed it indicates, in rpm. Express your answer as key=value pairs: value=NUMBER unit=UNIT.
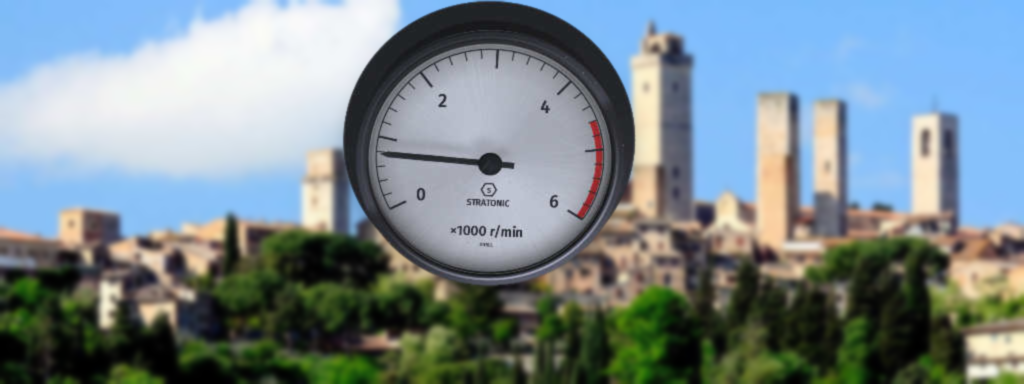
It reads value=800 unit=rpm
